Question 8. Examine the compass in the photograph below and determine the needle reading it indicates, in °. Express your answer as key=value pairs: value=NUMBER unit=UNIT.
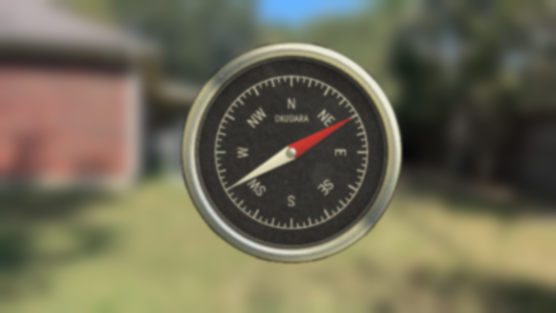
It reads value=60 unit=°
